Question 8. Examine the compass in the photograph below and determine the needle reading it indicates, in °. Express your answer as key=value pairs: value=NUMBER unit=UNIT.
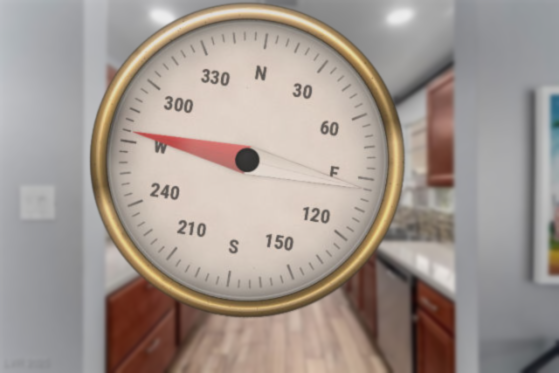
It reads value=275 unit=°
